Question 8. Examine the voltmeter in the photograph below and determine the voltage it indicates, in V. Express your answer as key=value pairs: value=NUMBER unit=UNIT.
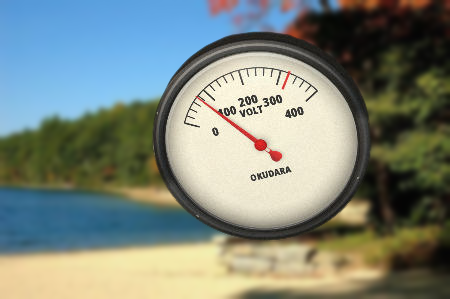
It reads value=80 unit=V
